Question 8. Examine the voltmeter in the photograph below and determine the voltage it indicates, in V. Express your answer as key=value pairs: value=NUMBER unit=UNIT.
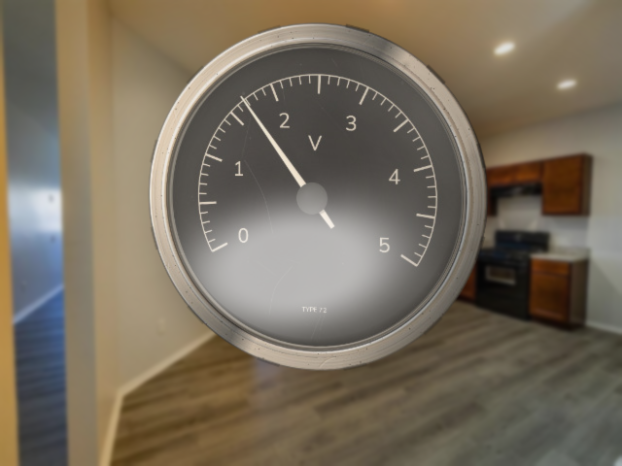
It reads value=1.7 unit=V
